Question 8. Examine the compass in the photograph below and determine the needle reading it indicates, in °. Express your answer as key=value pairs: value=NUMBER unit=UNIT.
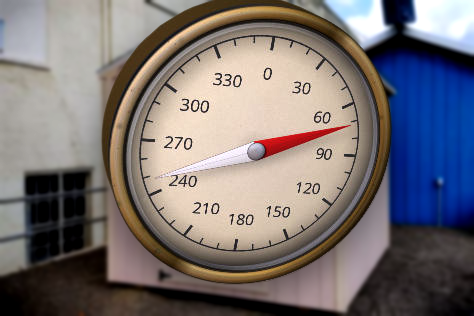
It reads value=70 unit=°
